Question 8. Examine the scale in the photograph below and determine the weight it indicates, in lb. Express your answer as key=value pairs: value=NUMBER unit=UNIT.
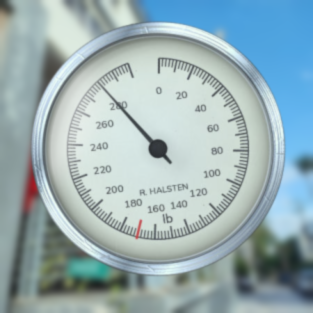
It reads value=280 unit=lb
